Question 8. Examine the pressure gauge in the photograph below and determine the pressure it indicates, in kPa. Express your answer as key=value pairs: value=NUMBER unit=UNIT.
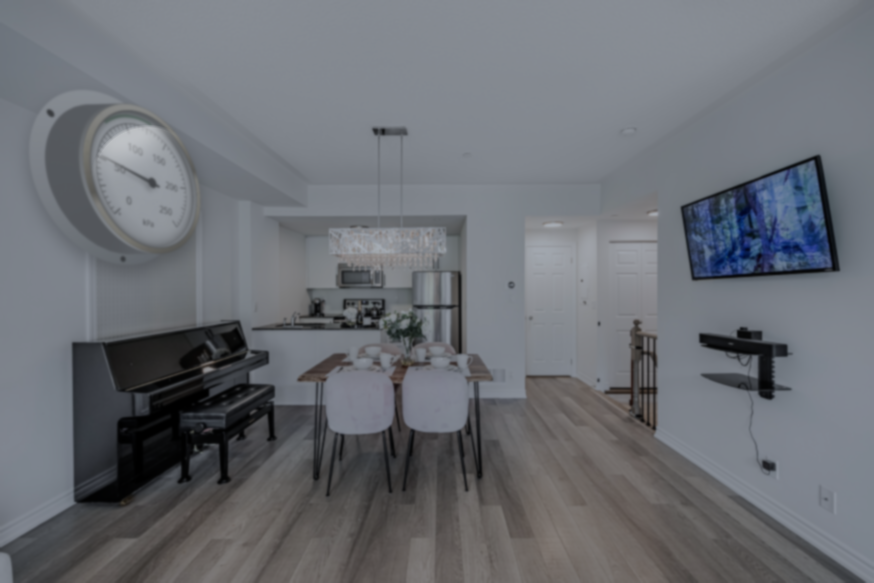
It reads value=50 unit=kPa
